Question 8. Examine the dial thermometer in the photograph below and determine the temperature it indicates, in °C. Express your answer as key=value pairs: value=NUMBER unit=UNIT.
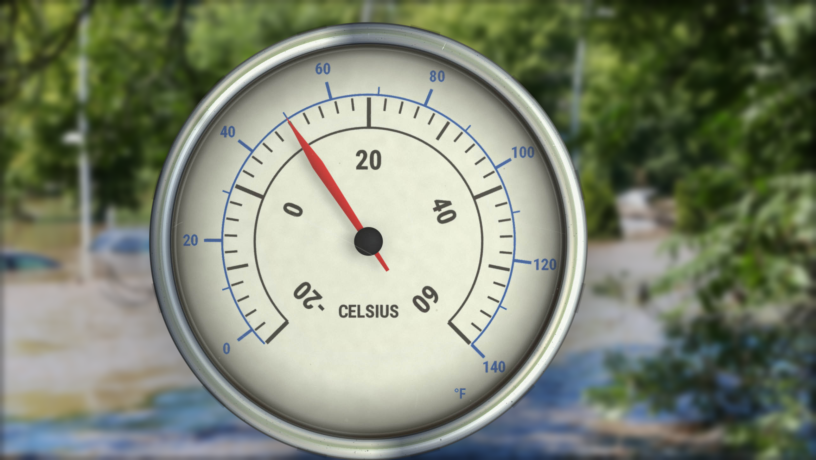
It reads value=10 unit=°C
